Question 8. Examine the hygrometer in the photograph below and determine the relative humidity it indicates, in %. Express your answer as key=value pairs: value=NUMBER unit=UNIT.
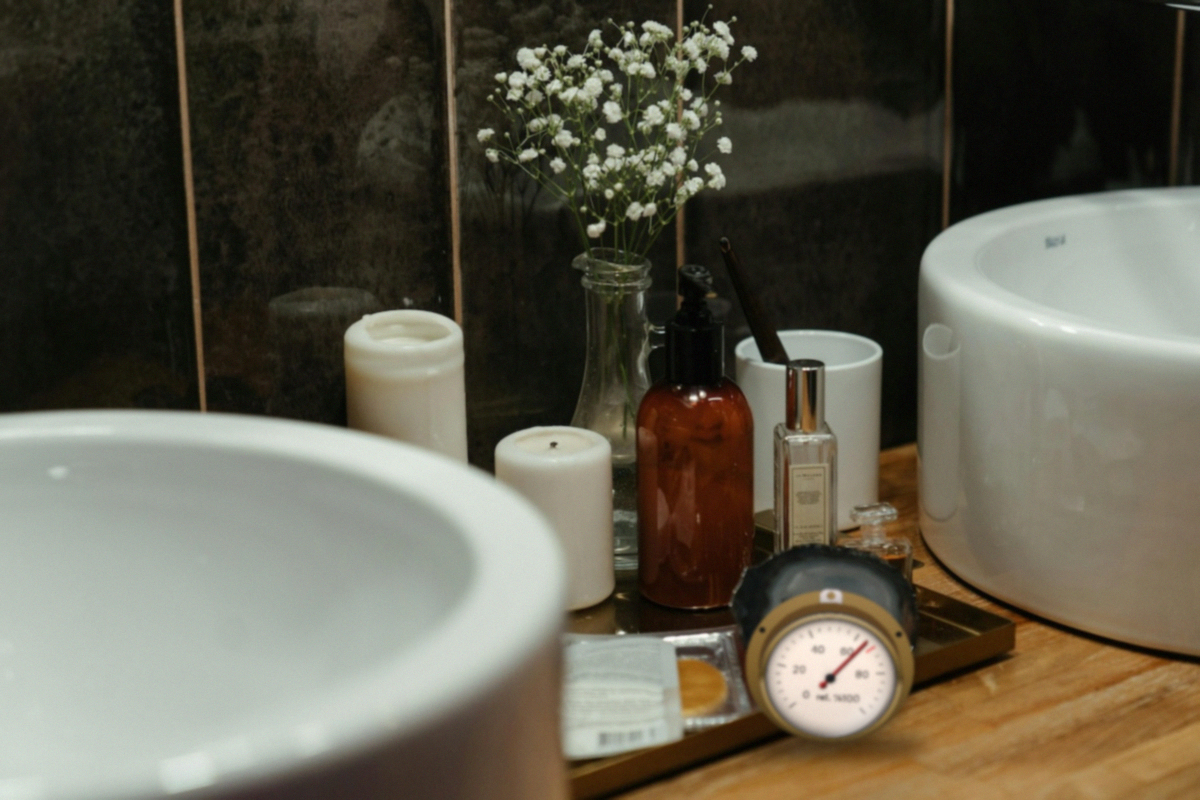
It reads value=64 unit=%
